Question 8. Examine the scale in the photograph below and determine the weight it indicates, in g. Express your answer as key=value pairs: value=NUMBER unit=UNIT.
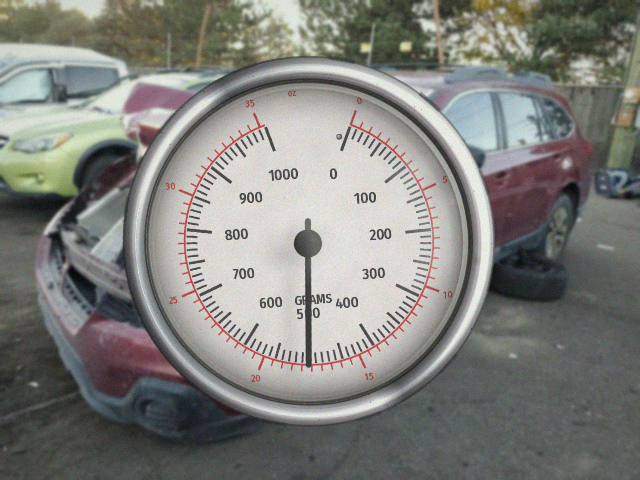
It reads value=500 unit=g
